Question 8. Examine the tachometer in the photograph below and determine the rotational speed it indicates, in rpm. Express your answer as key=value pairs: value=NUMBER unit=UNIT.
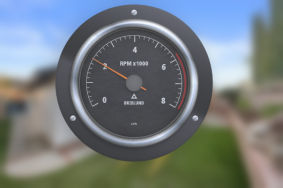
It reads value=2000 unit=rpm
